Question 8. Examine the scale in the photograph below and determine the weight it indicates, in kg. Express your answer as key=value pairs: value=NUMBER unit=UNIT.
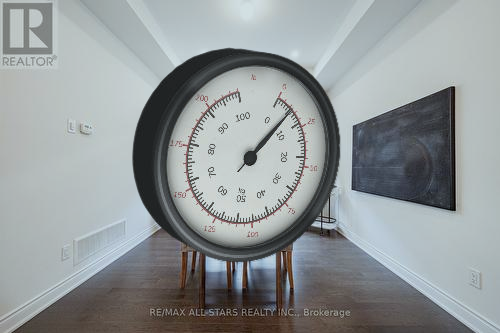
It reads value=5 unit=kg
